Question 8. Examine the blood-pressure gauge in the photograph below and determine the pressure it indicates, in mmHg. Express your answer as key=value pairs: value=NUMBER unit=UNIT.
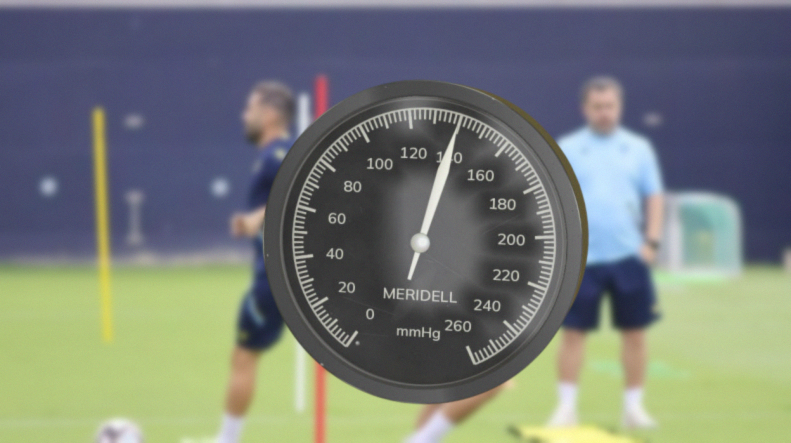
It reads value=140 unit=mmHg
